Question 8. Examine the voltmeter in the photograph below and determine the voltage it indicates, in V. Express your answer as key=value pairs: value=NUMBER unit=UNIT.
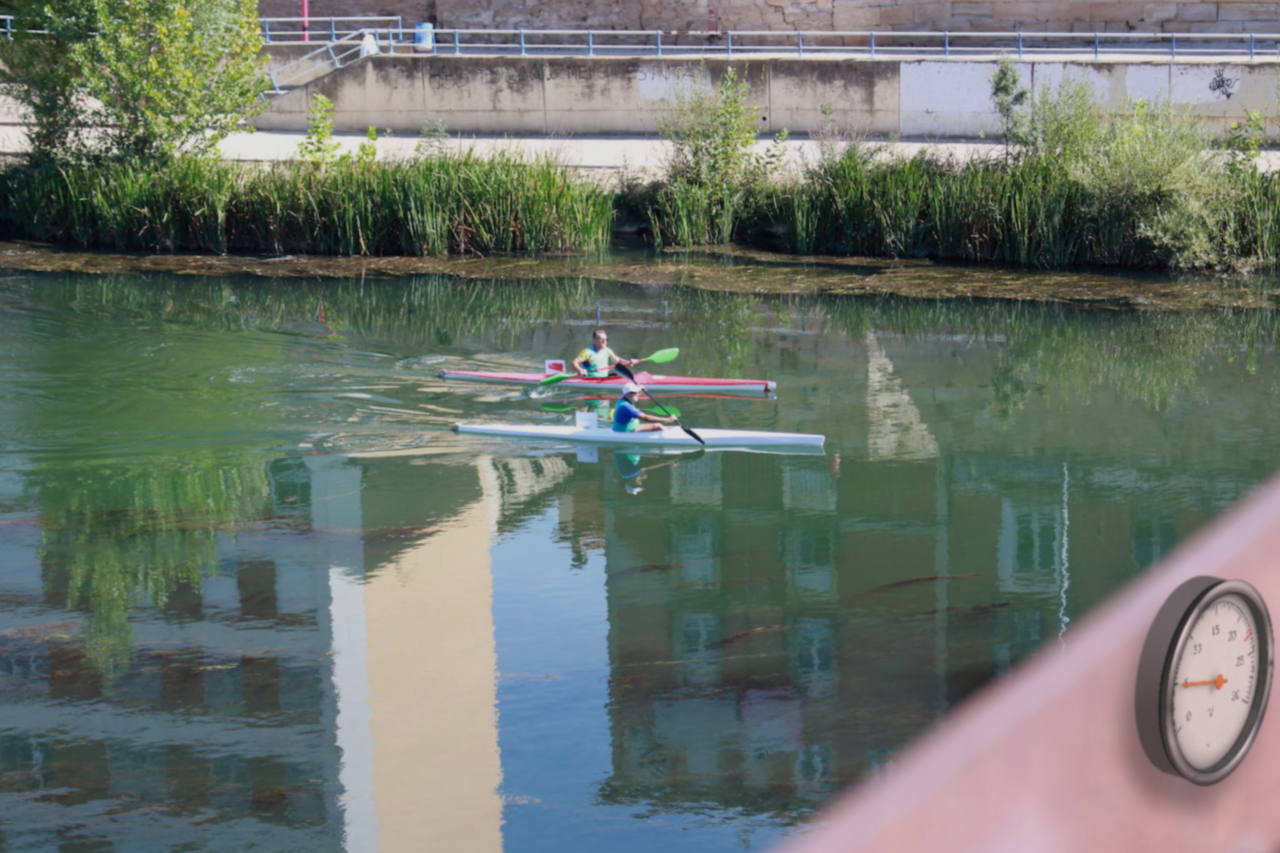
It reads value=5 unit=V
